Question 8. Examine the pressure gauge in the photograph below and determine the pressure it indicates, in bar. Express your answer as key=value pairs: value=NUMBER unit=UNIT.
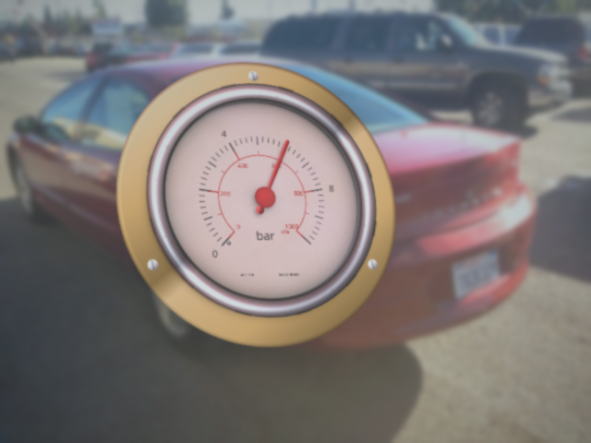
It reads value=6 unit=bar
